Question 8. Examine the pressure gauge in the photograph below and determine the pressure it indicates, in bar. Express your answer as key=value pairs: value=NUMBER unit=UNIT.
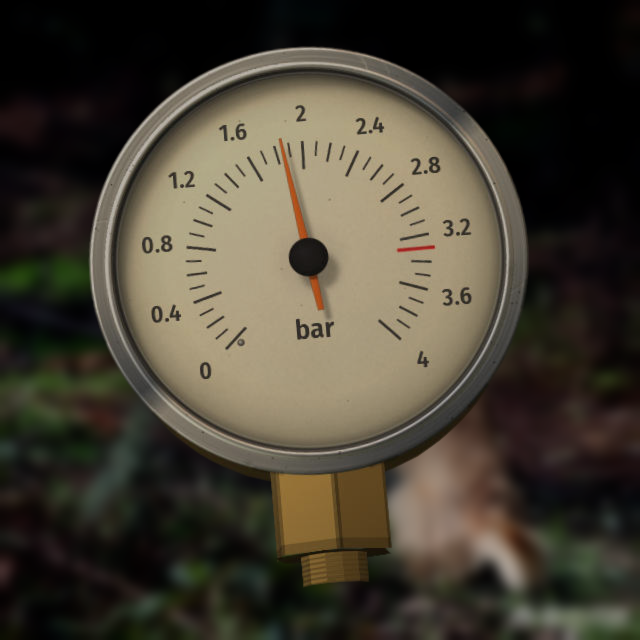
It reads value=1.85 unit=bar
